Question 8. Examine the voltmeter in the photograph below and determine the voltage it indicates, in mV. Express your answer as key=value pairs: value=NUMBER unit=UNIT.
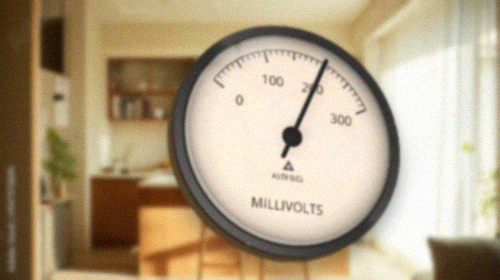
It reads value=200 unit=mV
